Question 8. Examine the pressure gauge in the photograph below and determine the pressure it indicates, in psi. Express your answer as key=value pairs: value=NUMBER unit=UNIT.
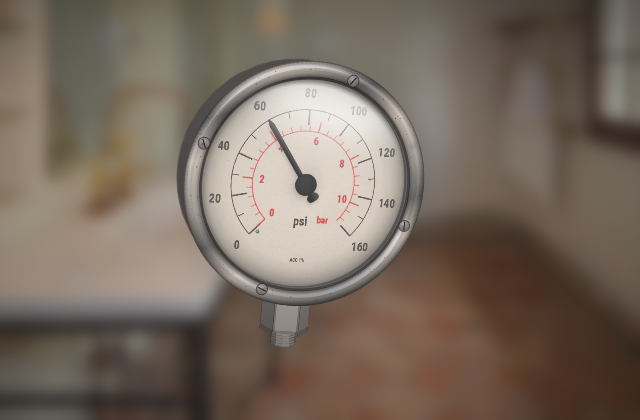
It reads value=60 unit=psi
